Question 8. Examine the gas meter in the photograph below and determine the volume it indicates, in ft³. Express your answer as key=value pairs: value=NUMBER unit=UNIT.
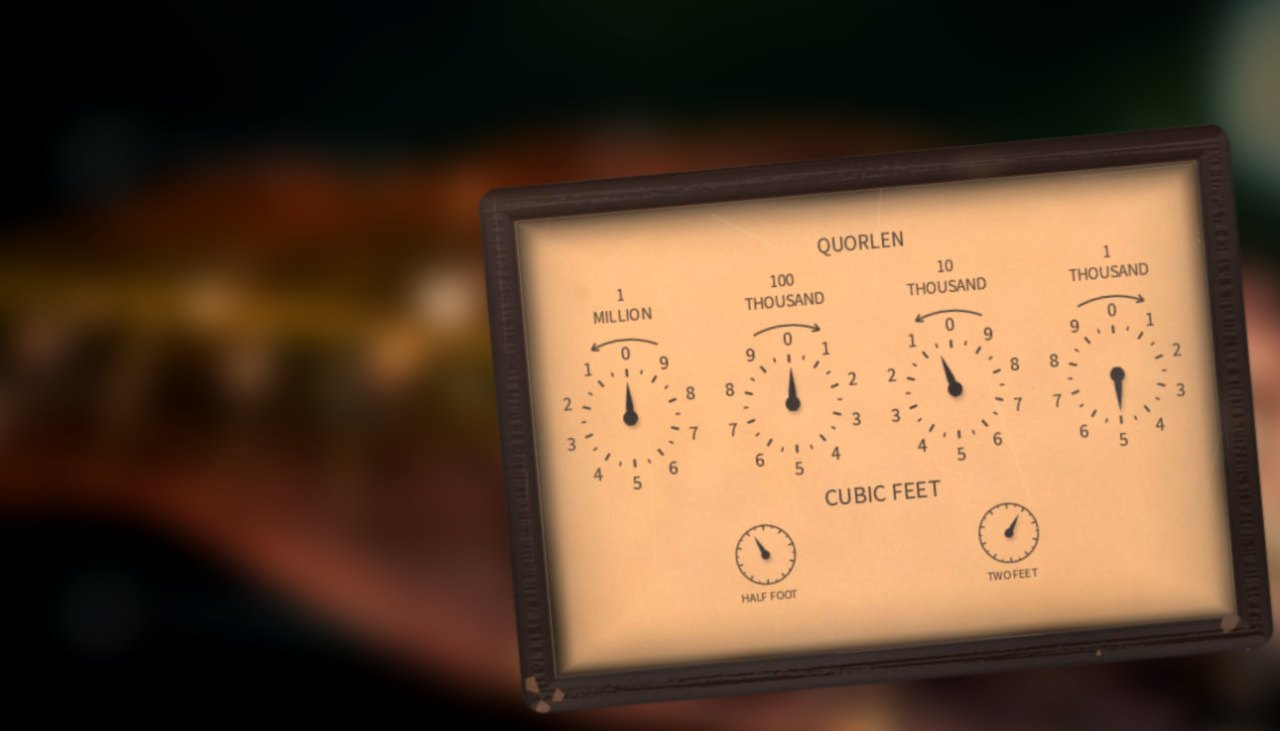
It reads value=500 unit=ft³
